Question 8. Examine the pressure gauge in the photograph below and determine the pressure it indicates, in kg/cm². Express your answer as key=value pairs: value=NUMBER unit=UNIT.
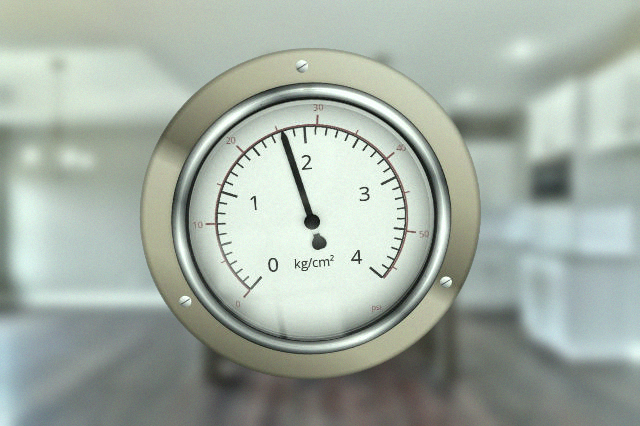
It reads value=1.8 unit=kg/cm²
